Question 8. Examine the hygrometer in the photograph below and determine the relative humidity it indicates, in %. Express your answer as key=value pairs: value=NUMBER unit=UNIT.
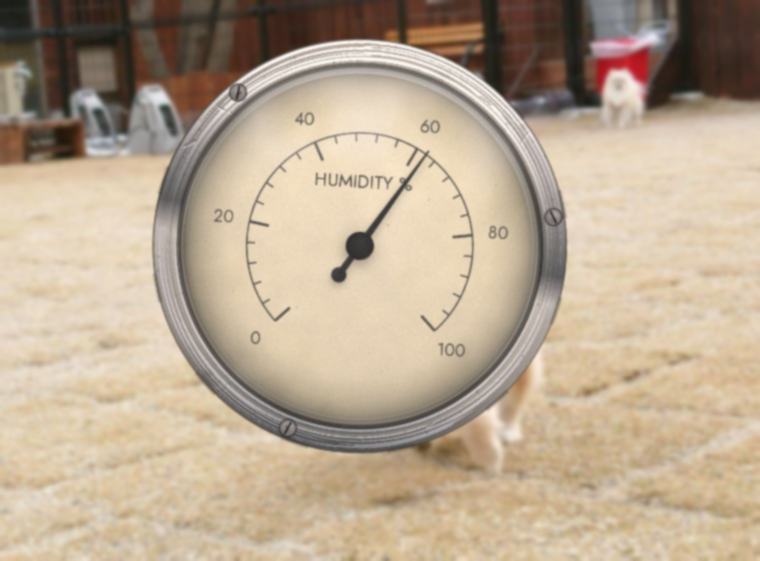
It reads value=62 unit=%
